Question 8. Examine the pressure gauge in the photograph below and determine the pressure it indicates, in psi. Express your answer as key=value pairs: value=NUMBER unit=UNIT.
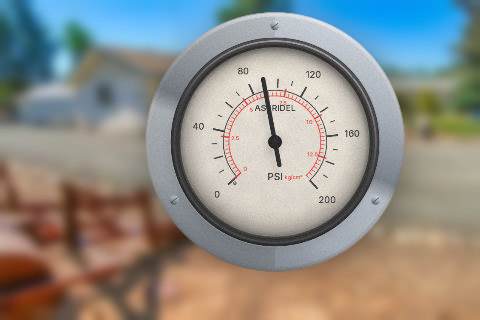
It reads value=90 unit=psi
